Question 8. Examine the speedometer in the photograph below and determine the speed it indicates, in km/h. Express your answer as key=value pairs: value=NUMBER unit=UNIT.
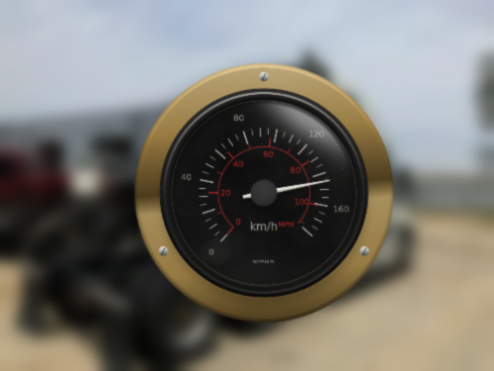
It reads value=145 unit=km/h
